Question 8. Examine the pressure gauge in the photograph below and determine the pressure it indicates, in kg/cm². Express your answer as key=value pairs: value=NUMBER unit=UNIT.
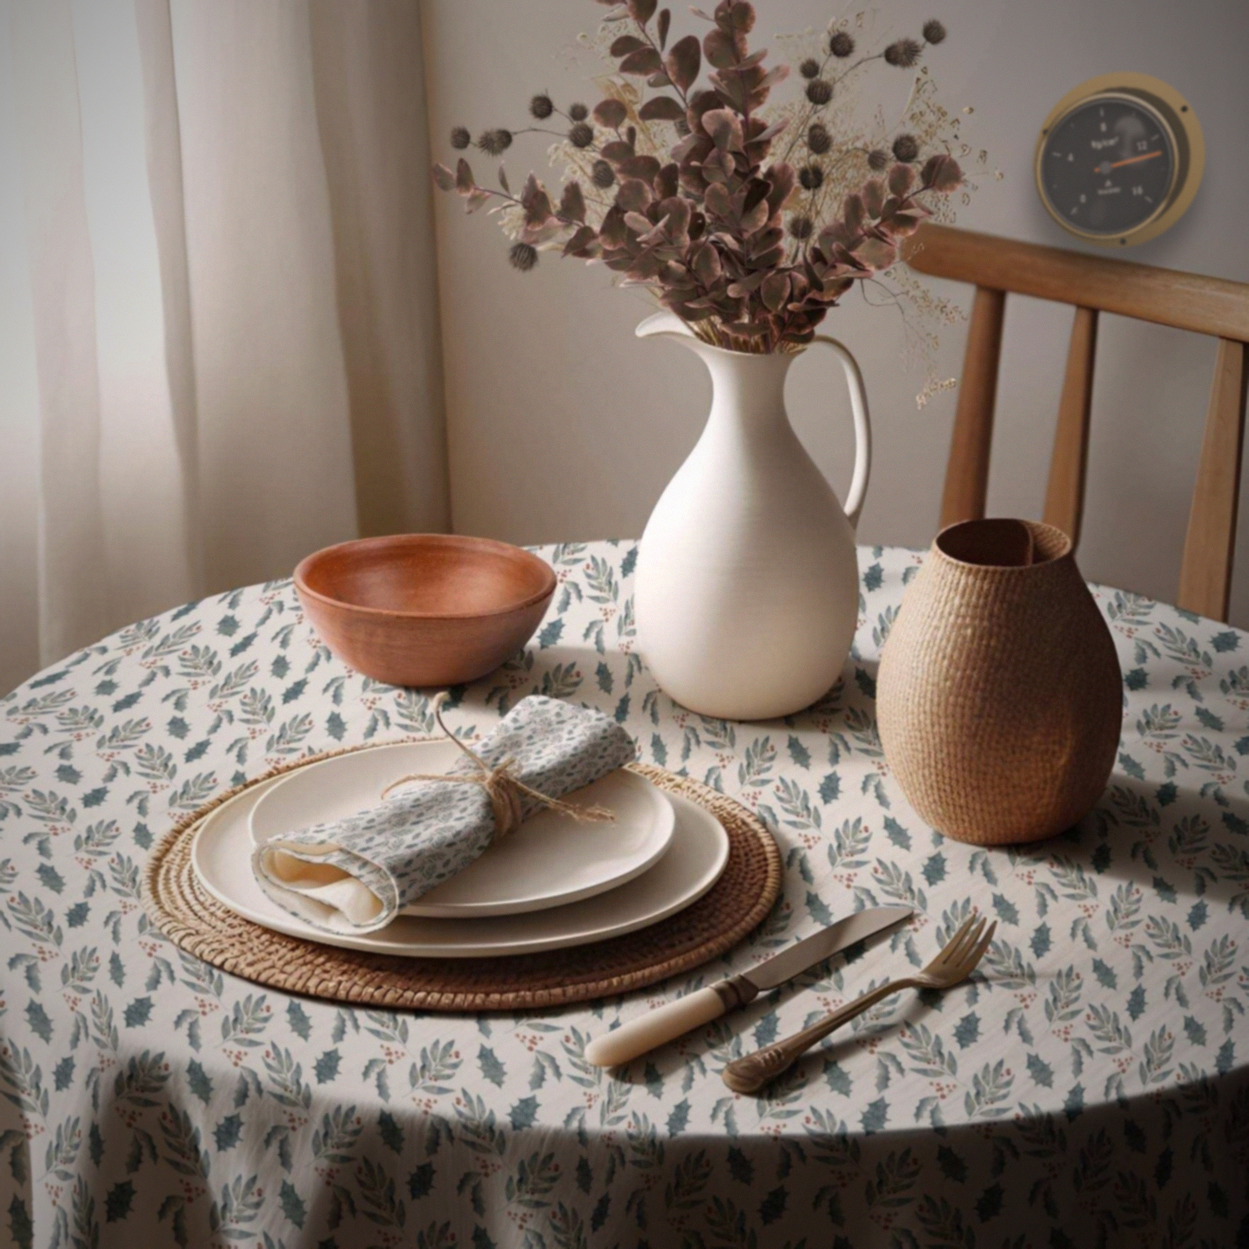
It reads value=13 unit=kg/cm²
